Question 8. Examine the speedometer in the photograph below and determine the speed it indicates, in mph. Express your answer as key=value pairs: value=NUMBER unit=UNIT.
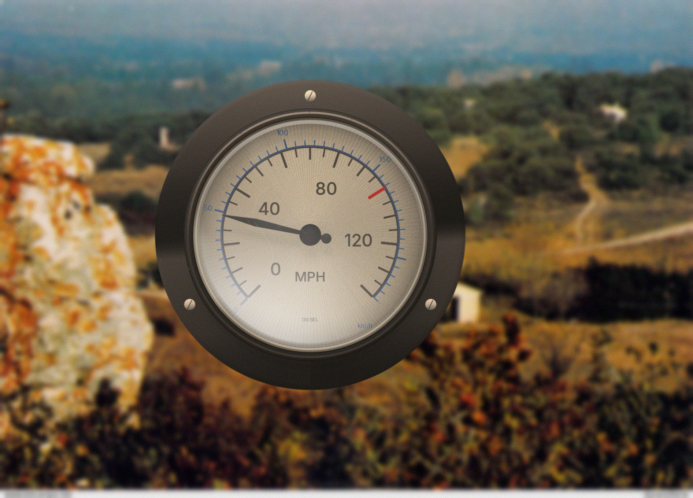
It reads value=30 unit=mph
